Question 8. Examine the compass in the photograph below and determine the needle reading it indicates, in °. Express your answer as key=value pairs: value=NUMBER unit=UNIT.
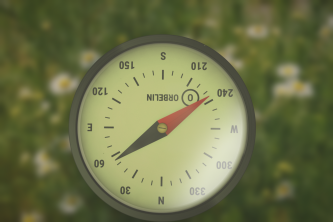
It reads value=235 unit=°
